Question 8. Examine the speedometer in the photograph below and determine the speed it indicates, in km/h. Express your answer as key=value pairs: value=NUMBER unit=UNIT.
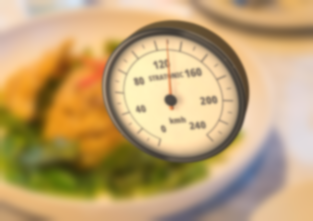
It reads value=130 unit=km/h
